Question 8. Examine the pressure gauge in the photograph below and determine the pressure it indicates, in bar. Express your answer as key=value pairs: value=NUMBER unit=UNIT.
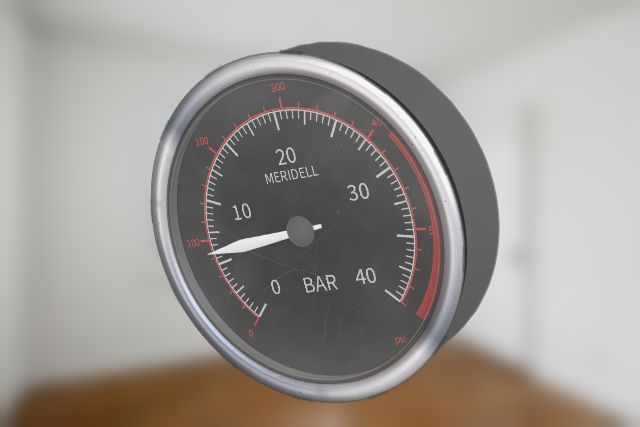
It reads value=6 unit=bar
